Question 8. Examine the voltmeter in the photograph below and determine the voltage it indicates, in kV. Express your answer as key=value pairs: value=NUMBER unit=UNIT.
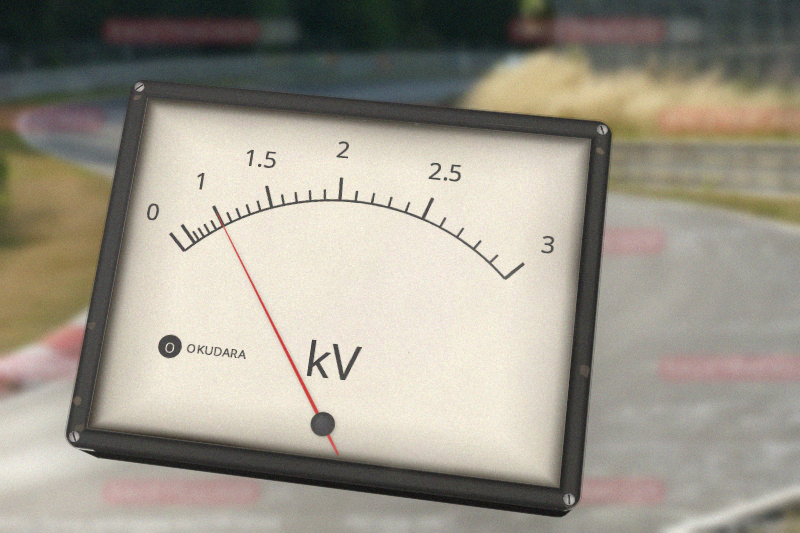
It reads value=1 unit=kV
